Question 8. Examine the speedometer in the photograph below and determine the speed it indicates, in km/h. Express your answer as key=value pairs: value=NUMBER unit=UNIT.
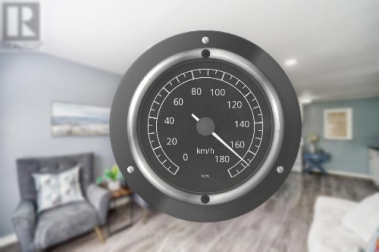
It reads value=167.5 unit=km/h
